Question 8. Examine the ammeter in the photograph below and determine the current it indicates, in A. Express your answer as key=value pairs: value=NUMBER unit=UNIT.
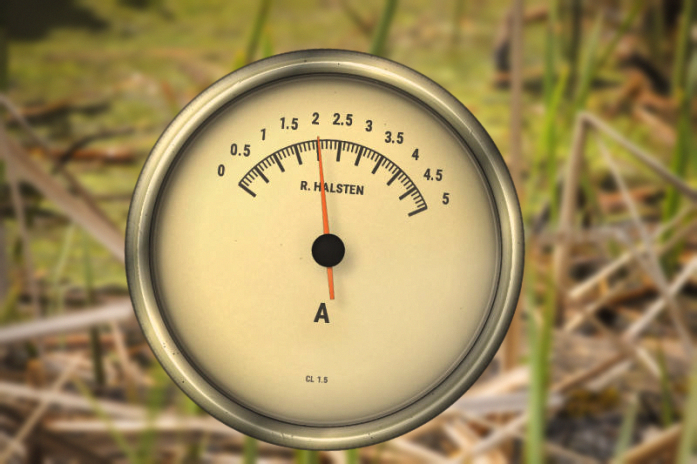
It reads value=2 unit=A
